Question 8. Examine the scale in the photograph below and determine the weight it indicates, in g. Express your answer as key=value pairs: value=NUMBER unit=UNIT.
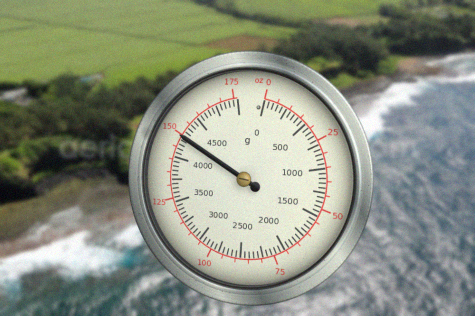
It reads value=4250 unit=g
